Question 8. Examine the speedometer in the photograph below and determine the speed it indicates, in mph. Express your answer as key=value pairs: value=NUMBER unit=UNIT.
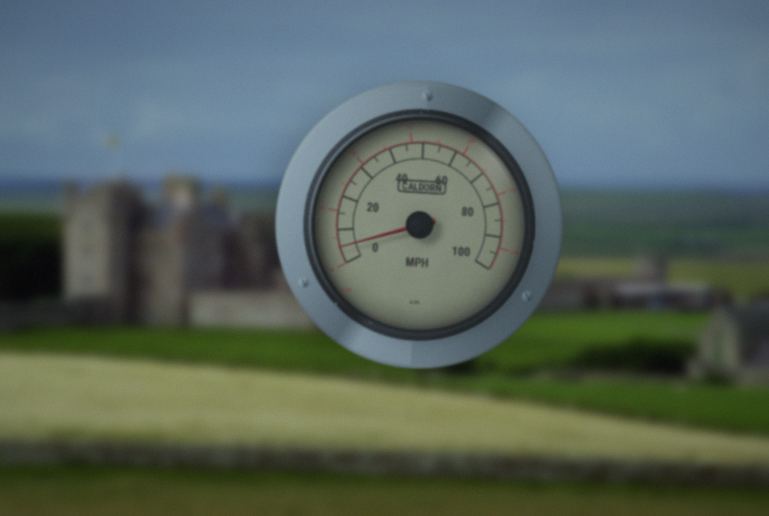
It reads value=5 unit=mph
